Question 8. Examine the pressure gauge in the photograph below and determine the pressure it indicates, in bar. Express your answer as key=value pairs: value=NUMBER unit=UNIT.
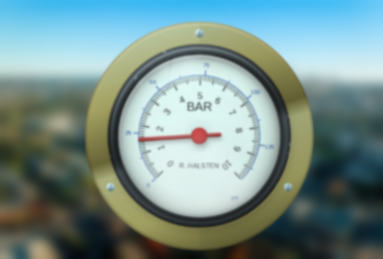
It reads value=1.5 unit=bar
